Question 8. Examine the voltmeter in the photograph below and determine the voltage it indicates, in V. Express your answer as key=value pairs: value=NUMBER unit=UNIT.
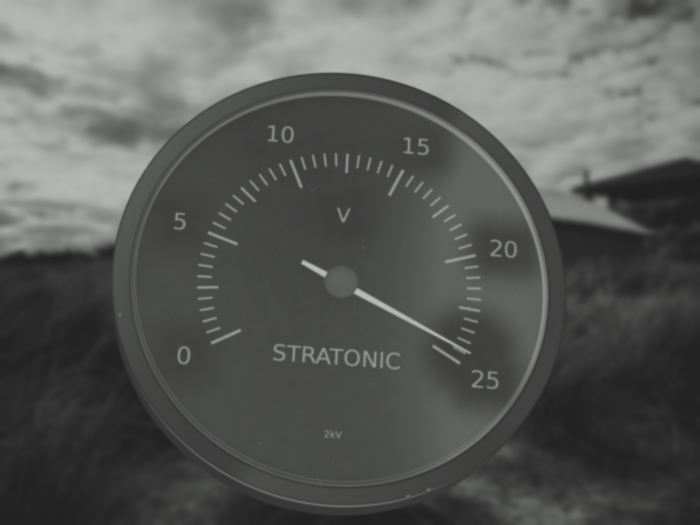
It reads value=24.5 unit=V
